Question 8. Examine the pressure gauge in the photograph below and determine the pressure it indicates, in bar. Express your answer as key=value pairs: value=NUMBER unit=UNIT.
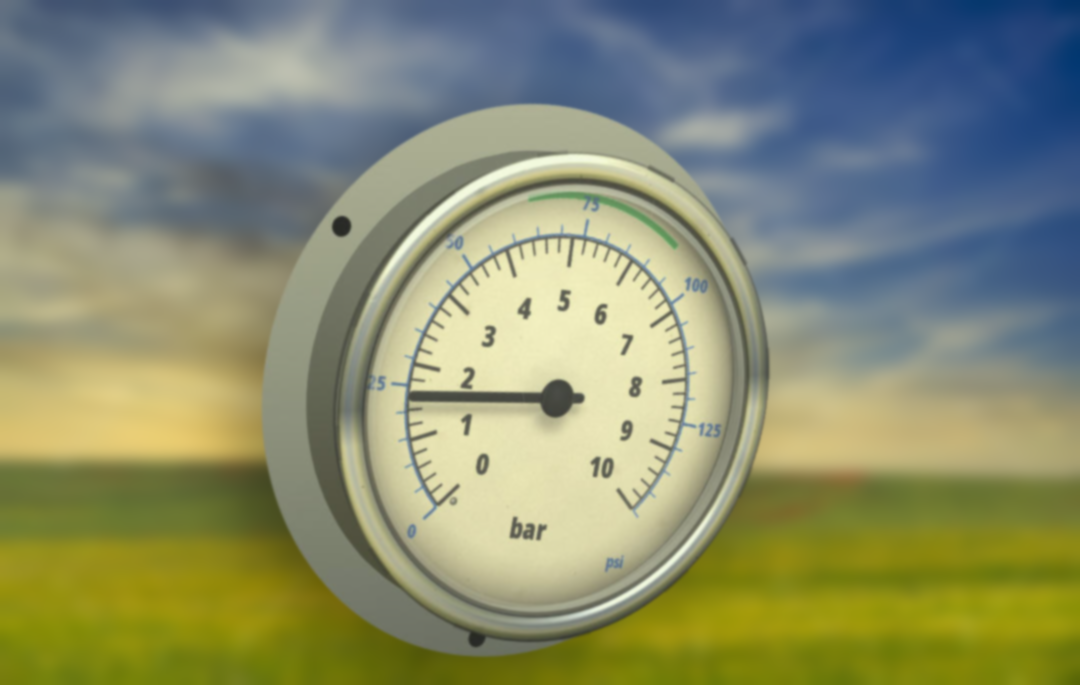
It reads value=1.6 unit=bar
